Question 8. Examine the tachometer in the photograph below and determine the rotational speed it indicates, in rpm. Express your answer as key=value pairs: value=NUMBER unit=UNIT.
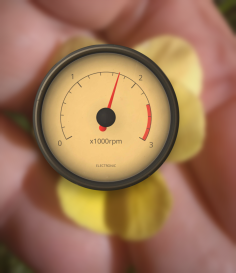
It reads value=1700 unit=rpm
